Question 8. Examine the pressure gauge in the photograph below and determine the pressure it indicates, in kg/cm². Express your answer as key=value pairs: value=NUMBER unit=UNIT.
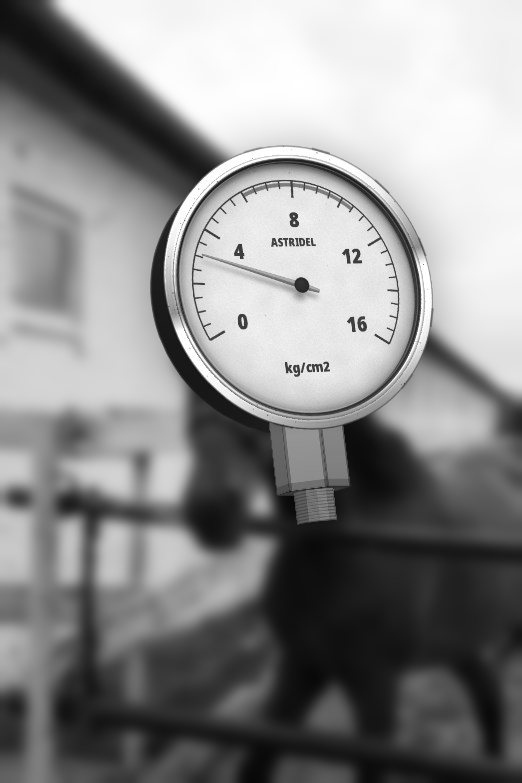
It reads value=3 unit=kg/cm²
